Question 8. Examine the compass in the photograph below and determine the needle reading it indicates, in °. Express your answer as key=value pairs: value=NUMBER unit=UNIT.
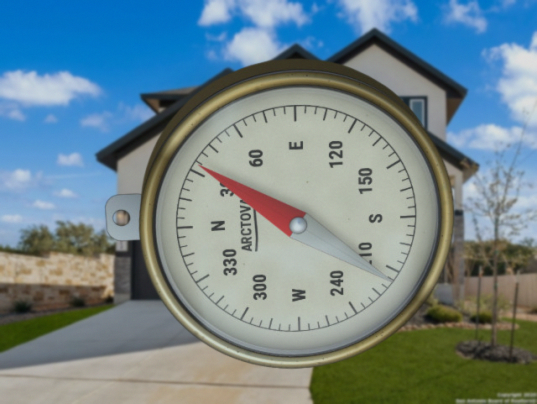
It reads value=35 unit=°
